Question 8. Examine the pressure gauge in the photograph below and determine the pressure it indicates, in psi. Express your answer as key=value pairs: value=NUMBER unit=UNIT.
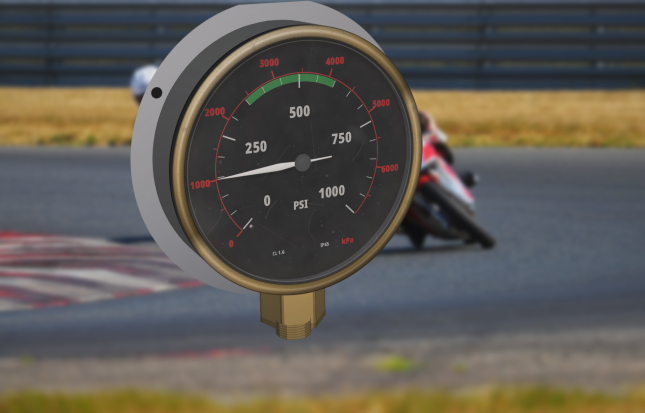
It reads value=150 unit=psi
